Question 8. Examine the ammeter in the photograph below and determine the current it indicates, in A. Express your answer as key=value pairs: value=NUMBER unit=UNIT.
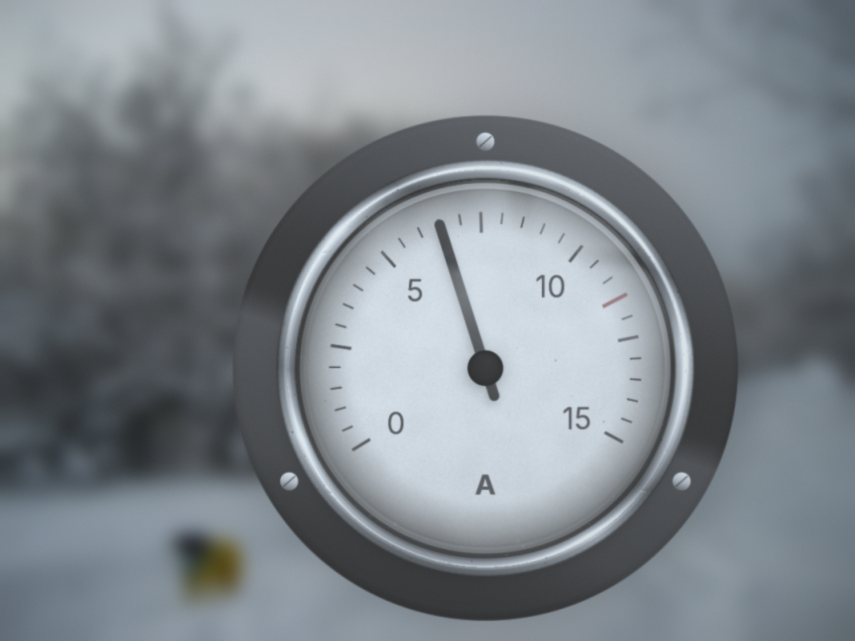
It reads value=6.5 unit=A
